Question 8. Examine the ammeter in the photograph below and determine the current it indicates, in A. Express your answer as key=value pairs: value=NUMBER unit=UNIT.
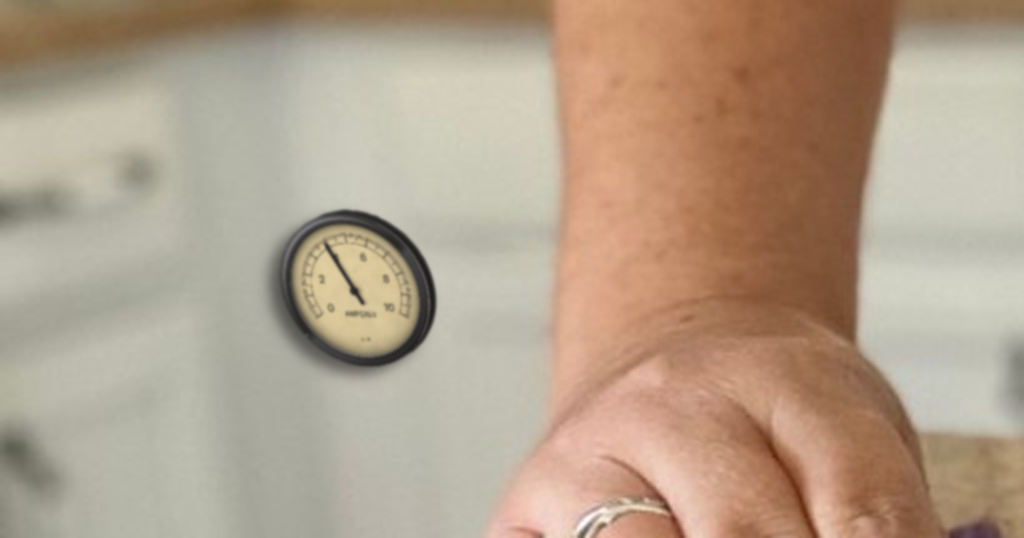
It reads value=4 unit=A
